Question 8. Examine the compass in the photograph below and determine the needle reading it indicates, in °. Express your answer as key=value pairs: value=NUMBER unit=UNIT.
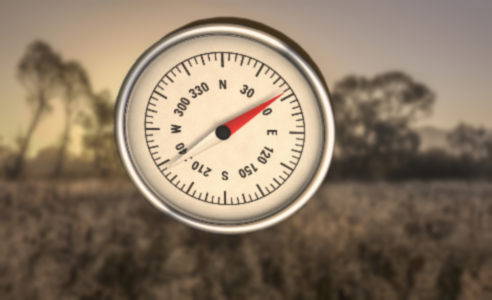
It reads value=55 unit=°
